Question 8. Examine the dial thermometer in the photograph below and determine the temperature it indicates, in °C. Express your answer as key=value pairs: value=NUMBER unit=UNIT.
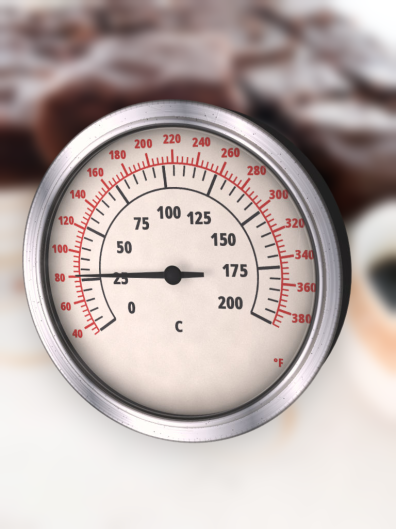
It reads value=27.5 unit=°C
